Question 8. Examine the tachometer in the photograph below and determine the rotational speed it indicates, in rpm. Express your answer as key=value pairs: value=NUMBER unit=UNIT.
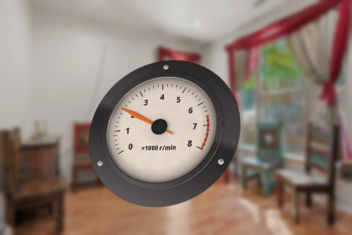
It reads value=2000 unit=rpm
